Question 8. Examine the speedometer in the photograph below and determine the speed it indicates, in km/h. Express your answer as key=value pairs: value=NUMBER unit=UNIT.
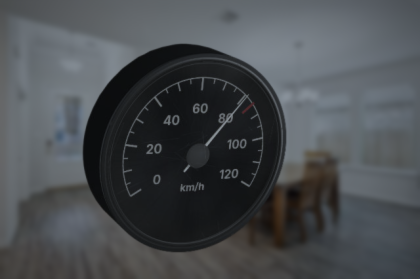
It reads value=80 unit=km/h
